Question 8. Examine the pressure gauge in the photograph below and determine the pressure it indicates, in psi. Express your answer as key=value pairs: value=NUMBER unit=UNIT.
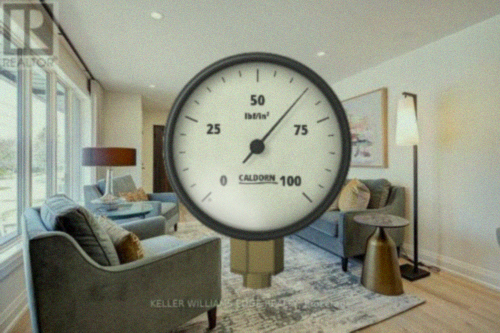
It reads value=65 unit=psi
